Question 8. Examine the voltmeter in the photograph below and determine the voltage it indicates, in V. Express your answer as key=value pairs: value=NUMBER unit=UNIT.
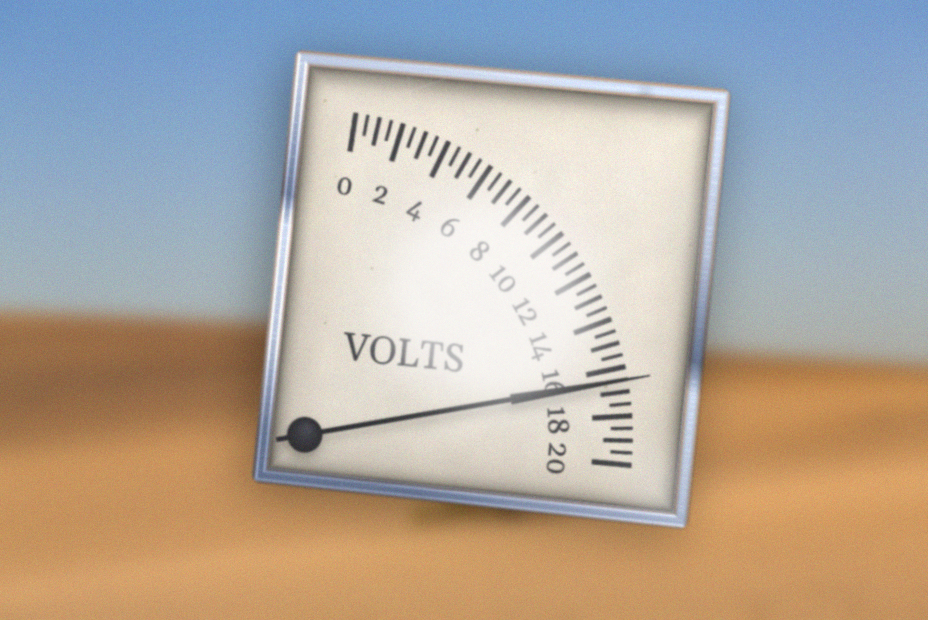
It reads value=16.5 unit=V
